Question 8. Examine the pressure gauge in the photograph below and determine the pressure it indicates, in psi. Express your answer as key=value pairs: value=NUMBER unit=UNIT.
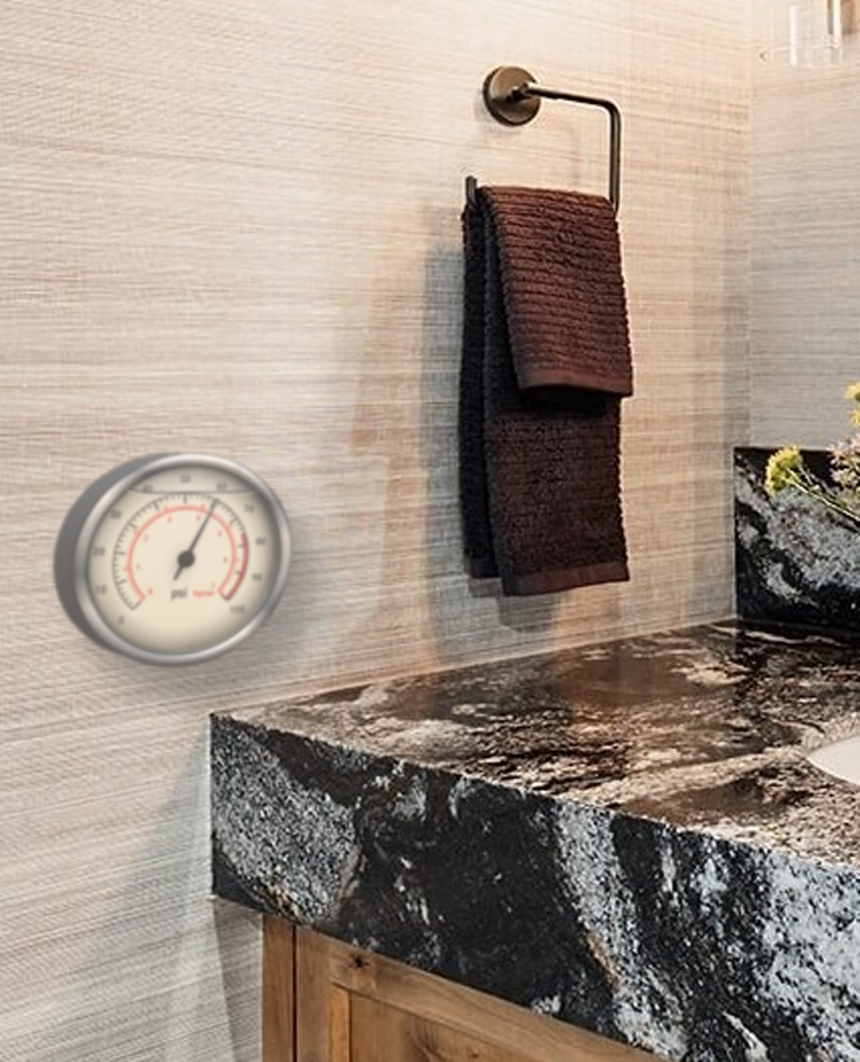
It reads value=60 unit=psi
